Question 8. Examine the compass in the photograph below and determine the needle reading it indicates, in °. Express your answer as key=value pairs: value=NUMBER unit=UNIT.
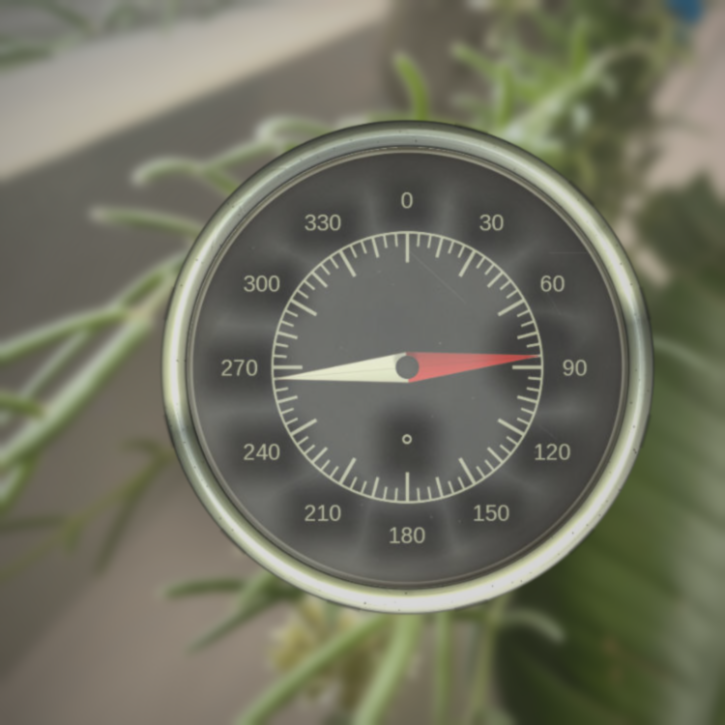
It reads value=85 unit=°
